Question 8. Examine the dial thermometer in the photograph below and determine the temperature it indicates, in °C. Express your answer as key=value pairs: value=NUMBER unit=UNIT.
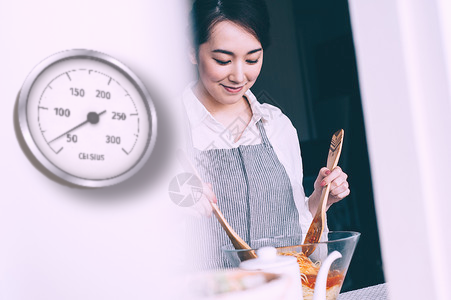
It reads value=62.5 unit=°C
